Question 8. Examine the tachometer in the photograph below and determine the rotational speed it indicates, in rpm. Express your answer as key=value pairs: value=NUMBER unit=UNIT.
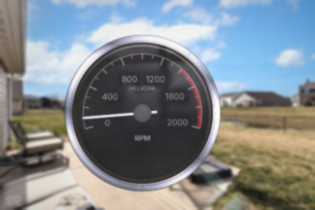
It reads value=100 unit=rpm
